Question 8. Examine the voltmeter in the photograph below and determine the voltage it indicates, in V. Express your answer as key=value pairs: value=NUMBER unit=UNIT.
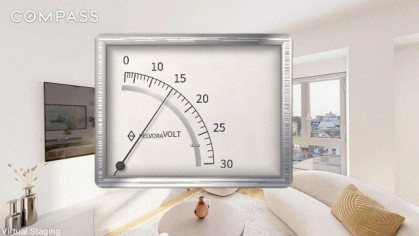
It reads value=15 unit=V
